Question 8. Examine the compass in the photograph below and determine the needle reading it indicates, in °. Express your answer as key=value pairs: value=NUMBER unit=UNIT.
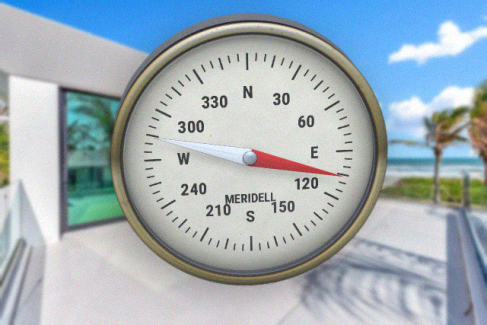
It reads value=105 unit=°
